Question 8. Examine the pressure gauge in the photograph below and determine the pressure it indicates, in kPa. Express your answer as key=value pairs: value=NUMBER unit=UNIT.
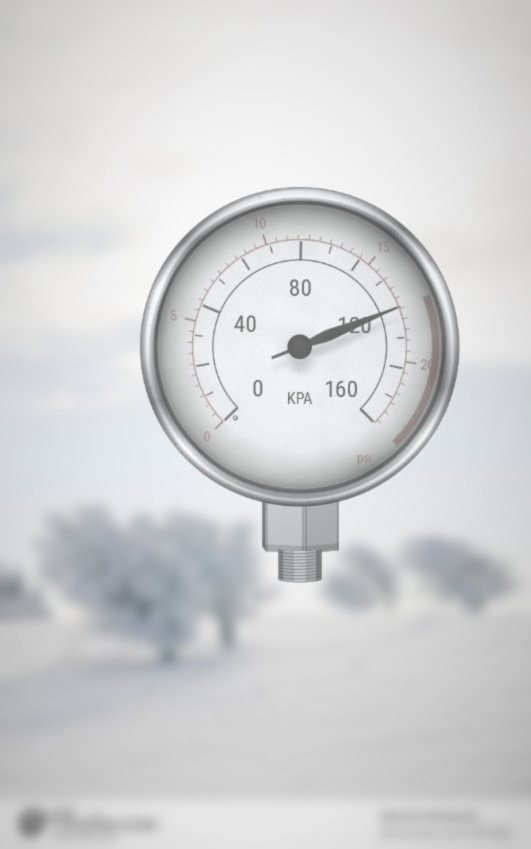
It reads value=120 unit=kPa
